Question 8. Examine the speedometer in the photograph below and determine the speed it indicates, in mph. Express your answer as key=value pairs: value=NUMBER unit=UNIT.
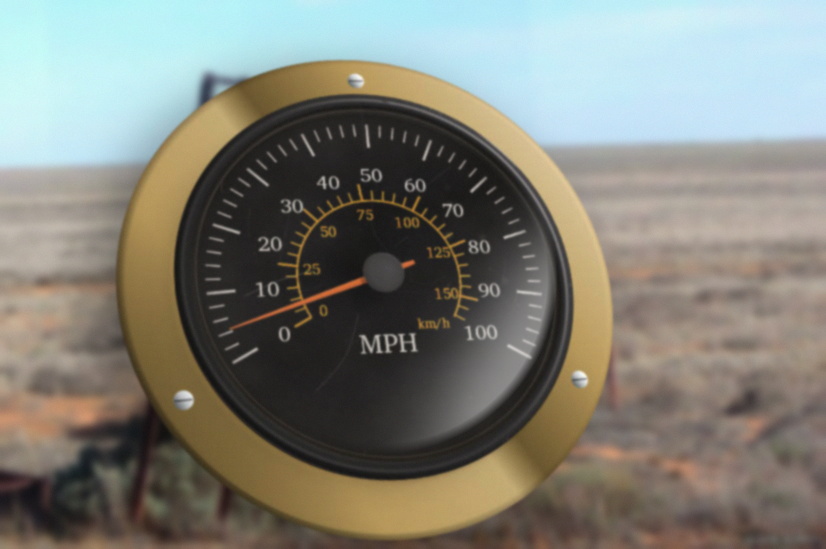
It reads value=4 unit=mph
